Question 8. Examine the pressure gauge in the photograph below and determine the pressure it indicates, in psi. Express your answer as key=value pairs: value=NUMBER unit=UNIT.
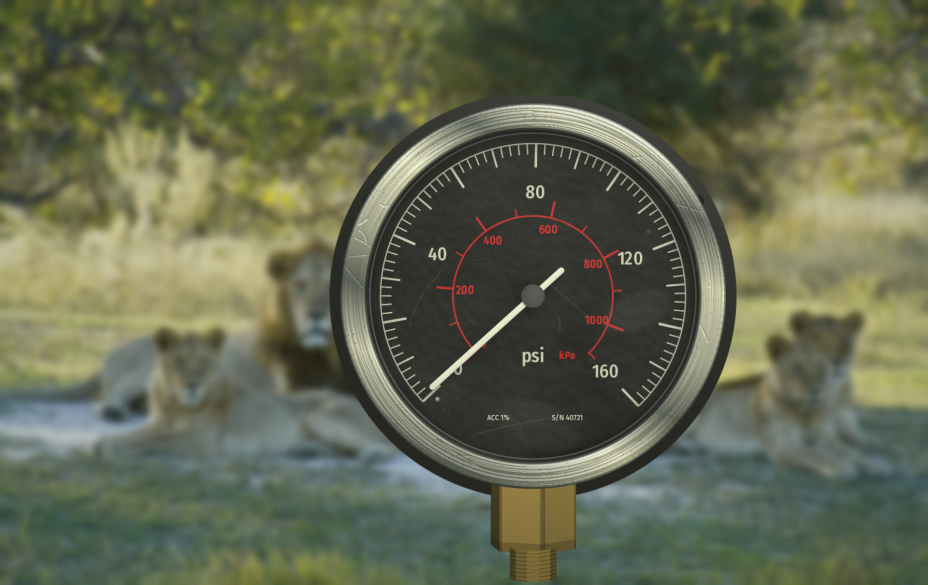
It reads value=1 unit=psi
